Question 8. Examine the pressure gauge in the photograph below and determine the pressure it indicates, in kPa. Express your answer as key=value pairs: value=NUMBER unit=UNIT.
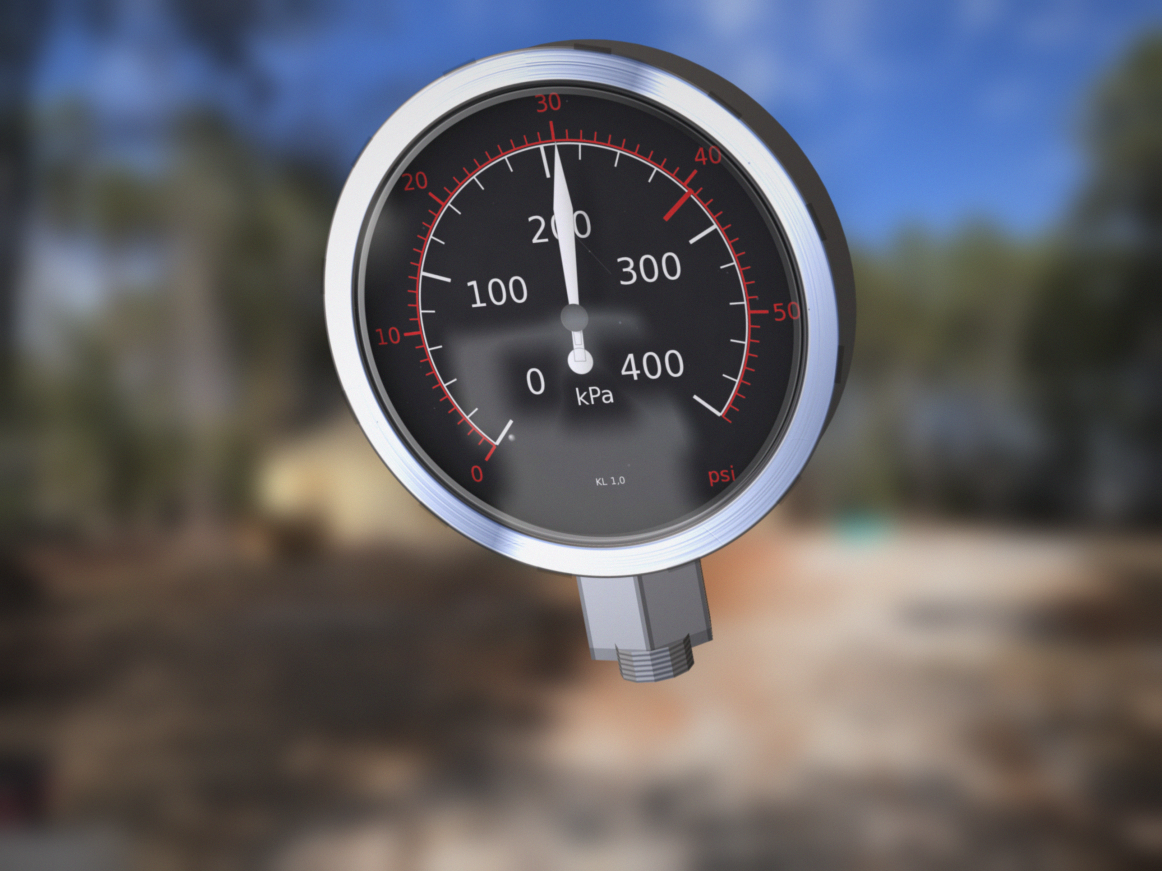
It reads value=210 unit=kPa
